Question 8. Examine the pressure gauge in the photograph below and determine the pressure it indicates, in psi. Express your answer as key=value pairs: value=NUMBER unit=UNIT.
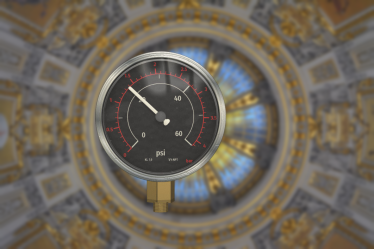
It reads value=20 unit=psi
